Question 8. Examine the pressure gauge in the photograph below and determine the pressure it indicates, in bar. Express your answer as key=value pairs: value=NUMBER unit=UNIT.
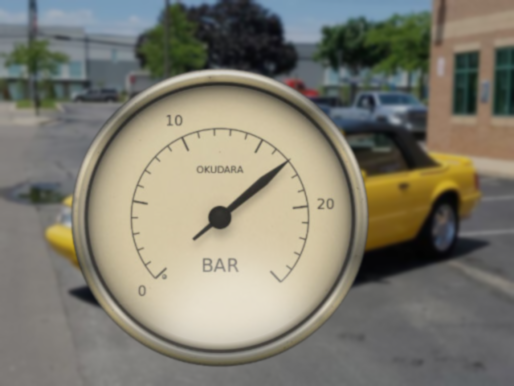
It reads value=17 unit=bar
